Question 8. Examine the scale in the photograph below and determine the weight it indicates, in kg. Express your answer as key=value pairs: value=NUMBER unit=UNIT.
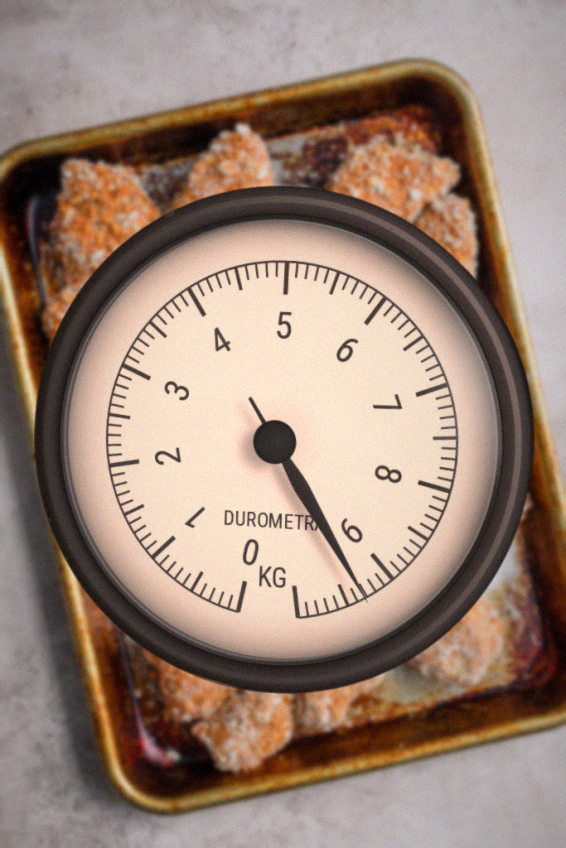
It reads value=9.3 unit=kg
